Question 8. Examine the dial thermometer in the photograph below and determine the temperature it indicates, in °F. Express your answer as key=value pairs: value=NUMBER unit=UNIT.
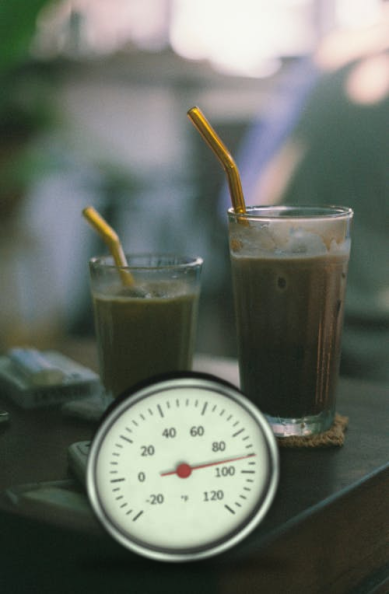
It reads value=92 unit=°F
